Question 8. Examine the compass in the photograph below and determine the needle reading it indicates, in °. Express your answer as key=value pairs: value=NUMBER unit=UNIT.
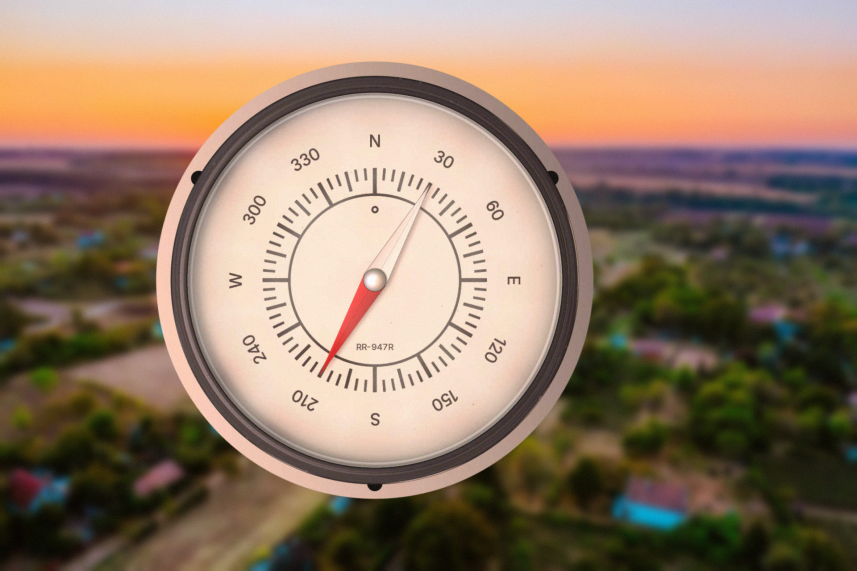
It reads value=210 unit=°
